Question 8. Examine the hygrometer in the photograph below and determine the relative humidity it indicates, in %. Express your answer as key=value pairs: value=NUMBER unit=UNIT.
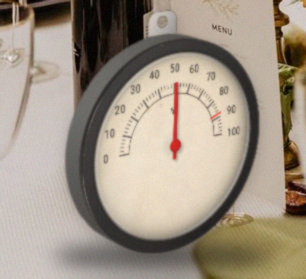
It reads value=50 unit=%
